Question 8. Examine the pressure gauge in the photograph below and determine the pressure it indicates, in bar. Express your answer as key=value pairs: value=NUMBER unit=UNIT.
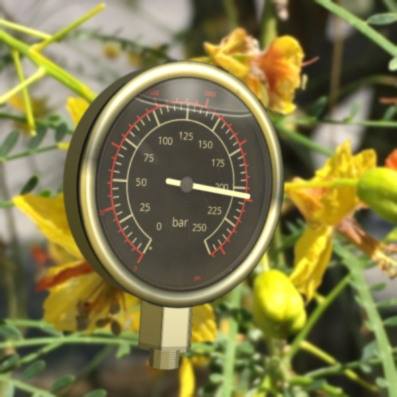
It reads value=205 unit=bar
